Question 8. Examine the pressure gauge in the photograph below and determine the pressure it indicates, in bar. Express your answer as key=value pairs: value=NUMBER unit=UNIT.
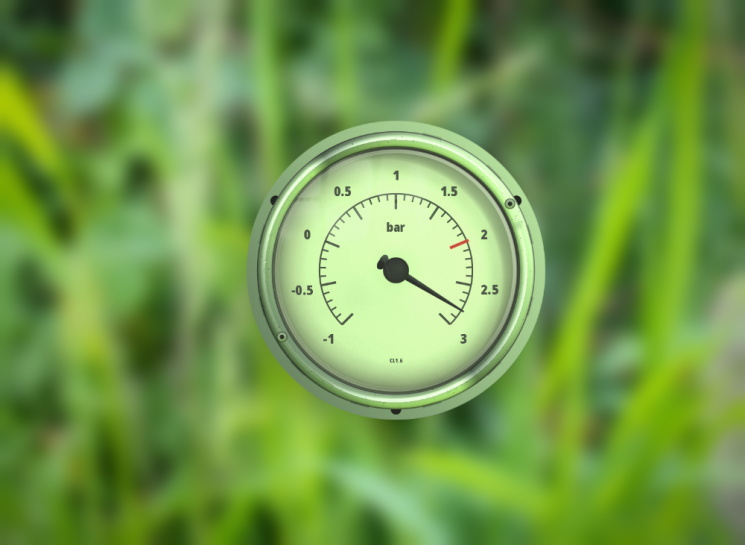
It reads value=2.8 unit=bar
